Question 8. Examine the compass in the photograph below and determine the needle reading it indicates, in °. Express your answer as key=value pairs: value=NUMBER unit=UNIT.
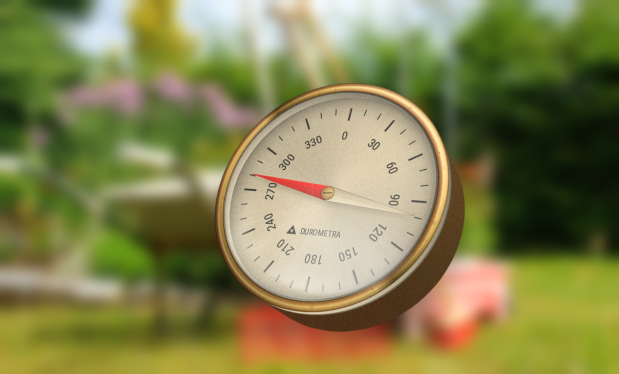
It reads value=280 unit=°
